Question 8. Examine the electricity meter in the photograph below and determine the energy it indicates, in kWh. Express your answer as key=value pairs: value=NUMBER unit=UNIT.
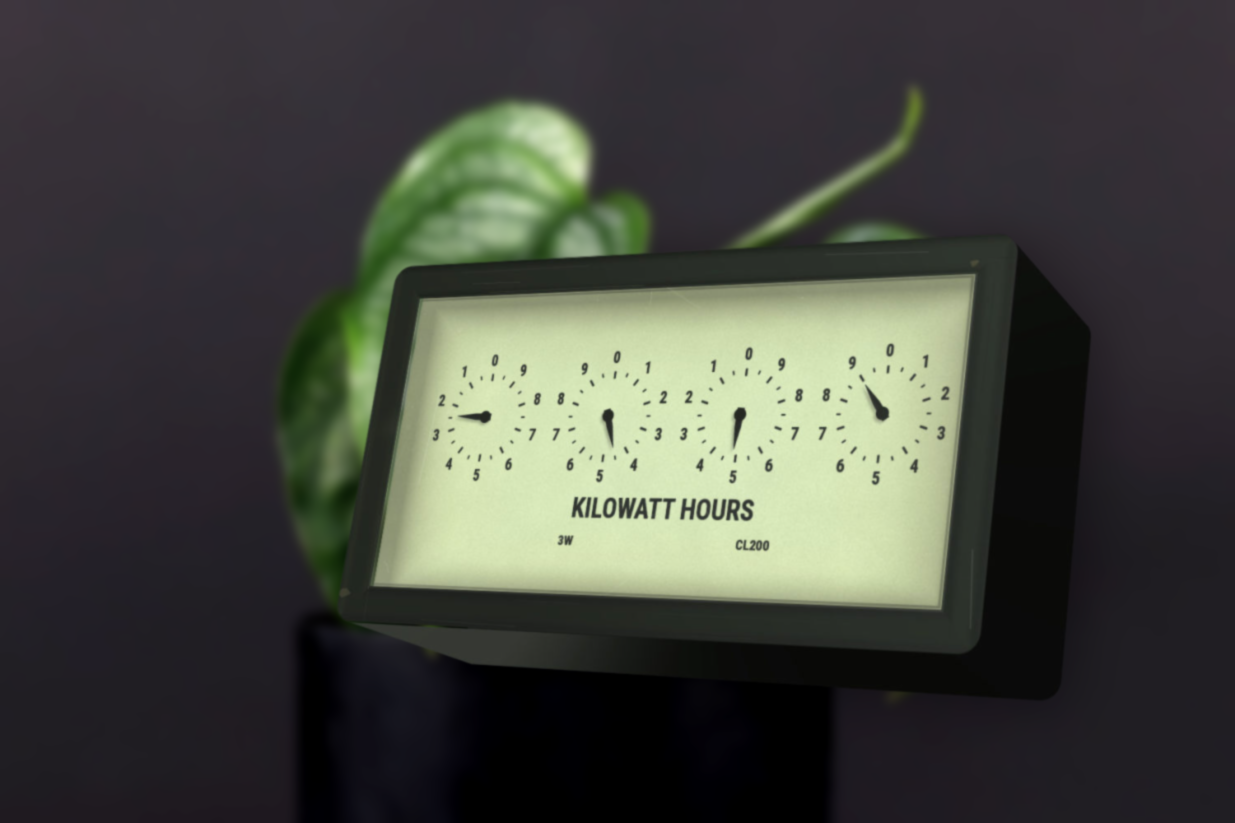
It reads value=2449 unit=kWh
